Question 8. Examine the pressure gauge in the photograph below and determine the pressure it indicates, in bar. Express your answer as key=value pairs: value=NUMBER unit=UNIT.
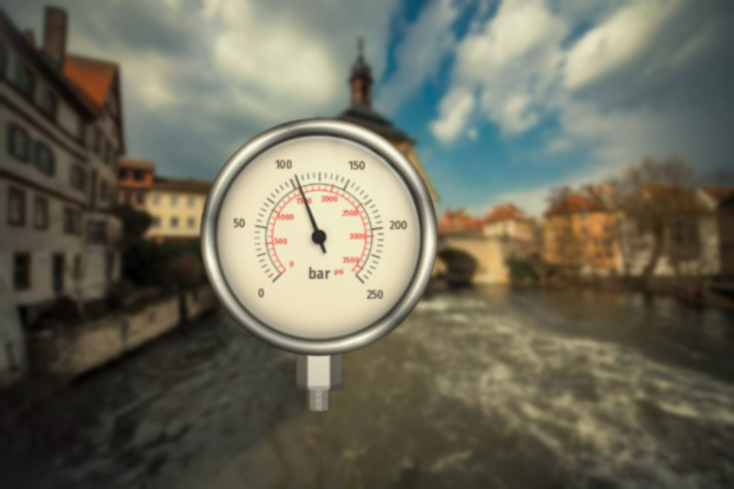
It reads value=105 unit=bar
